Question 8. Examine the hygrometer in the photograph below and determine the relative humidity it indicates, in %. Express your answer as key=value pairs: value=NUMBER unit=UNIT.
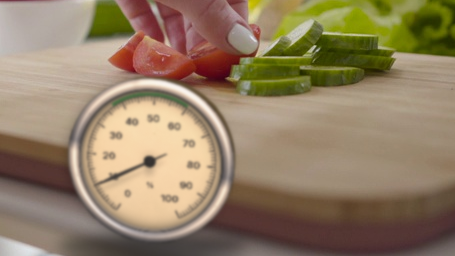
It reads value=10 unit=%
